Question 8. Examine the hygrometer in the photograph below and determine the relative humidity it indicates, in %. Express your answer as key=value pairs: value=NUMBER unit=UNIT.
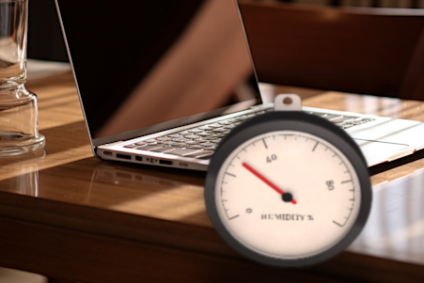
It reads value=28 unit=%
